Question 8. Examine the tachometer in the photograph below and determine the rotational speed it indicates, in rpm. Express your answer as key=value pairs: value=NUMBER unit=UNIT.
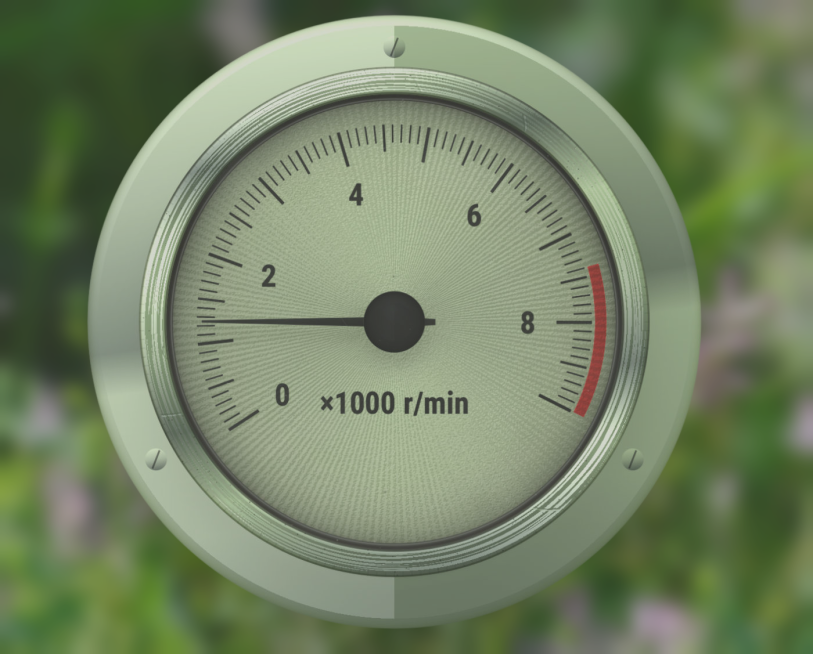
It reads value=1250 unit=rpm
